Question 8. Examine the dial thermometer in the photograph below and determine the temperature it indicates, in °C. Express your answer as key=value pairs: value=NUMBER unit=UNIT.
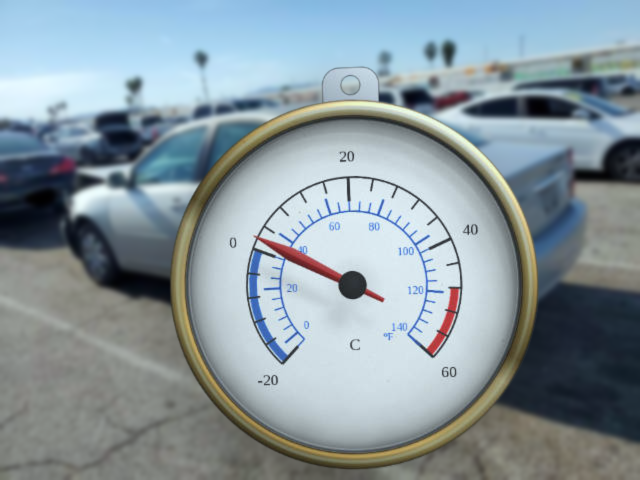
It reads value=2 unit=°C
